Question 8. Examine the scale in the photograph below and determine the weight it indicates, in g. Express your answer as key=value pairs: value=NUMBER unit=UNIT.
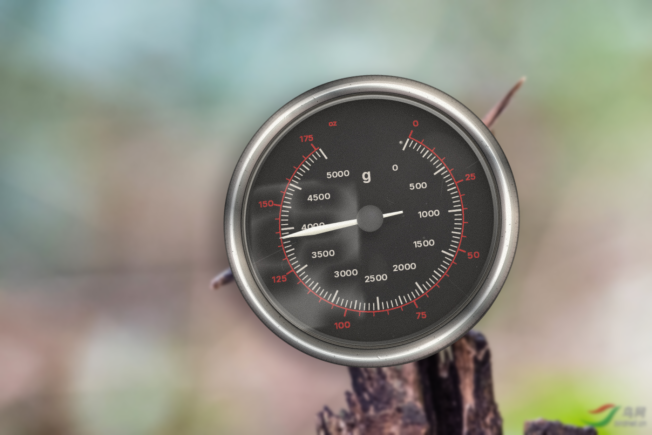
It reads value=3900 unit=g
